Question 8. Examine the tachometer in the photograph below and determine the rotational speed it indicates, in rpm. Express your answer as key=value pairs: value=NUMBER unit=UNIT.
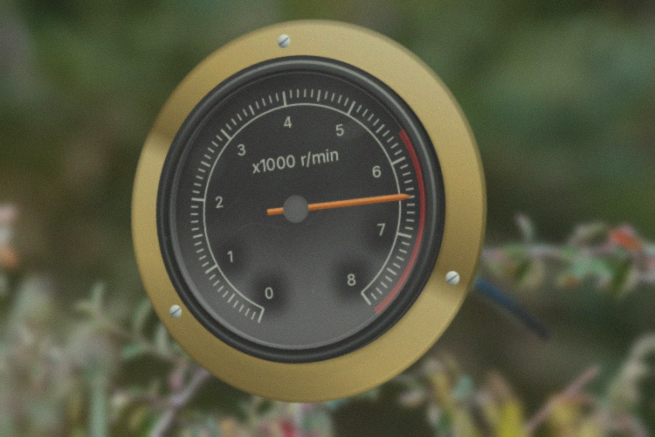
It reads value=6500 unit=rpm
